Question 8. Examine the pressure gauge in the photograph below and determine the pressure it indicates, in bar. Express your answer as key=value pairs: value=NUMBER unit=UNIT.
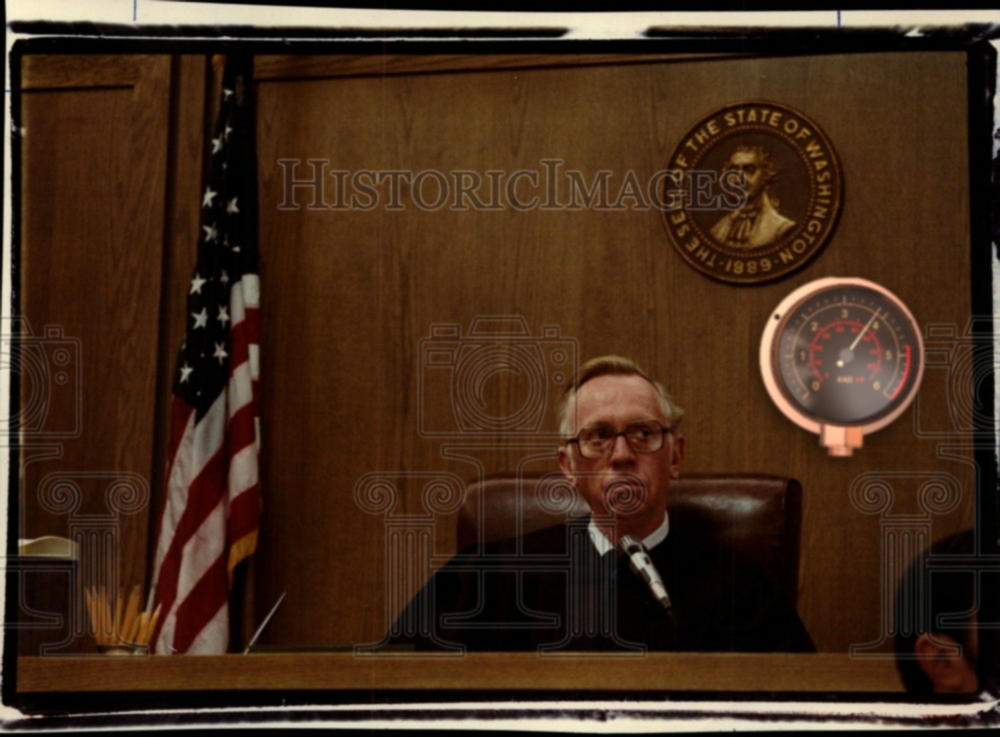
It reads value=3.8 unit=bar
